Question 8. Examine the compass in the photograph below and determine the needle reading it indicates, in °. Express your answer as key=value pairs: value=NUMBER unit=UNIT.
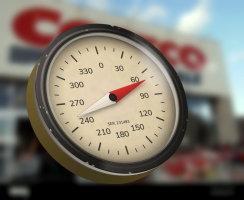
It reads value=70 unit=°
